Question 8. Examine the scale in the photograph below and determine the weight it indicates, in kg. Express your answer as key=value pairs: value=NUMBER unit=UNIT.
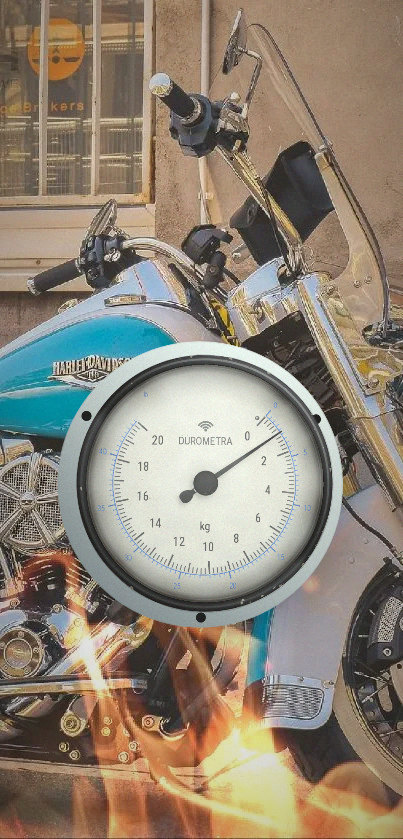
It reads value=1 unit=kg
